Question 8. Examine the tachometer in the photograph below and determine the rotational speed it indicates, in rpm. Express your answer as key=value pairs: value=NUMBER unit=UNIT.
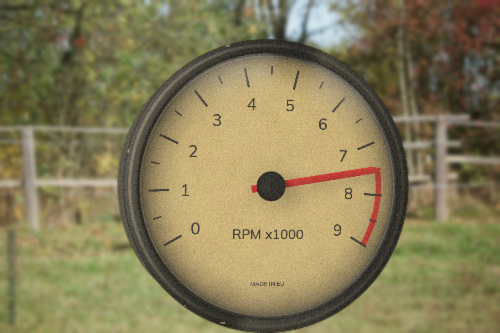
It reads value=7500 unit=rpm
